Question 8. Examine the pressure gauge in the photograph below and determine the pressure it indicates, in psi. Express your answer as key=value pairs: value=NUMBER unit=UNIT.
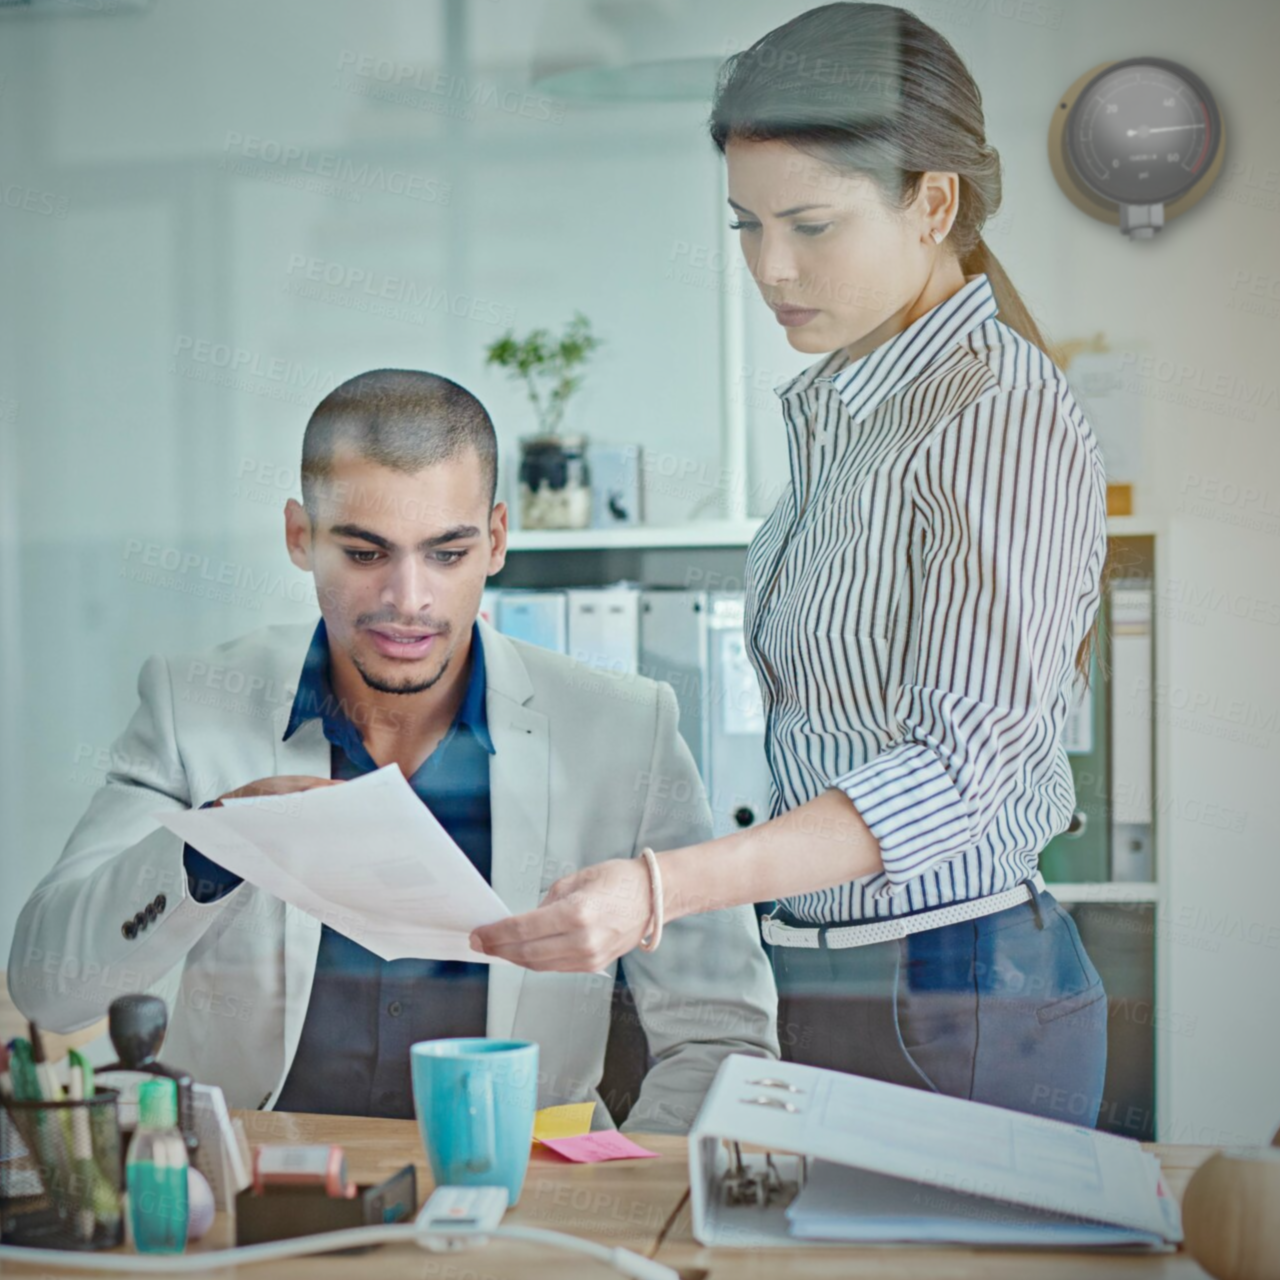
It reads value=50 unit=psi
